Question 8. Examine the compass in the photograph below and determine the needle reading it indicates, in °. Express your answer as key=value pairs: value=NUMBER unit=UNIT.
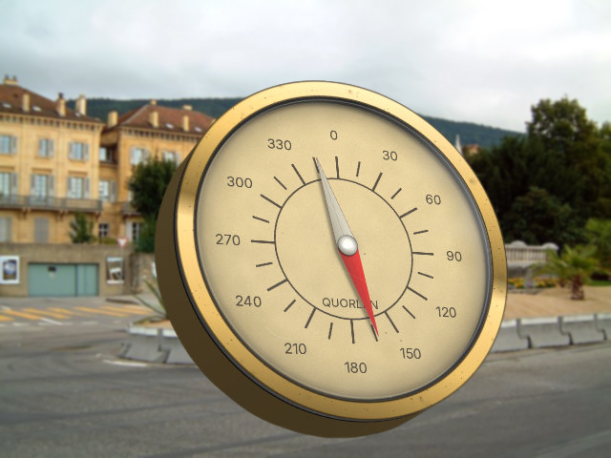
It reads value=165 unit=°
